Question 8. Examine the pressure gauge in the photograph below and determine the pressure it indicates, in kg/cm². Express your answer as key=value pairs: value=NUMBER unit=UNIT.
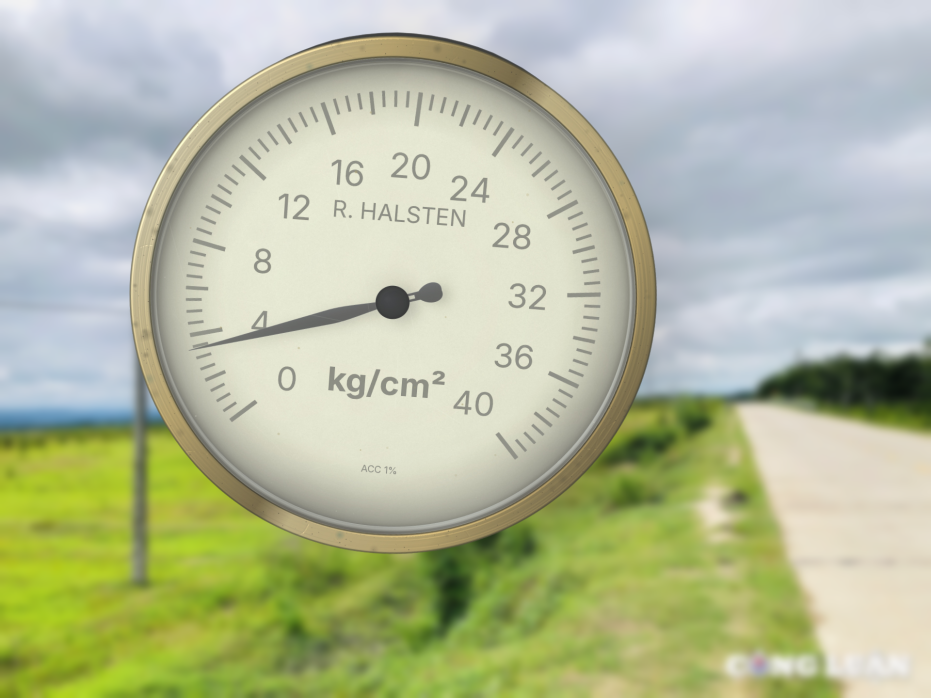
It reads value=3.5 unit=kg/cm²
